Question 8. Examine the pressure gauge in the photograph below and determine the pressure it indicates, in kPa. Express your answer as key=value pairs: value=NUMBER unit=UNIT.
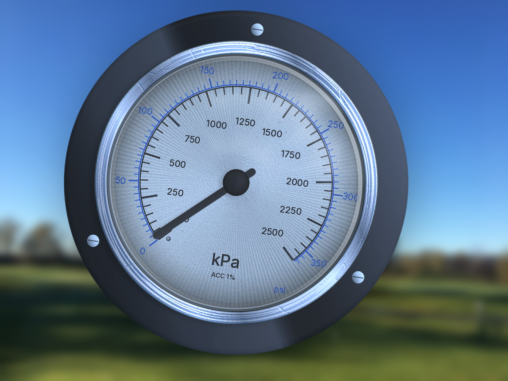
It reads value=25 unit=kPa
